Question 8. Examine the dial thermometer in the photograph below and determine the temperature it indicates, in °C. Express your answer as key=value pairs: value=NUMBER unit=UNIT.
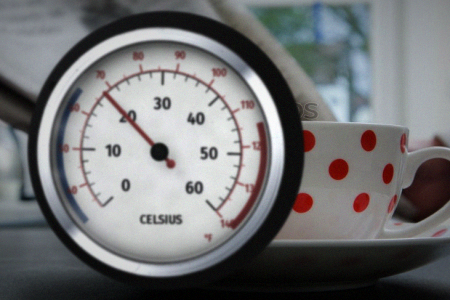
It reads value=20 unit=°C
